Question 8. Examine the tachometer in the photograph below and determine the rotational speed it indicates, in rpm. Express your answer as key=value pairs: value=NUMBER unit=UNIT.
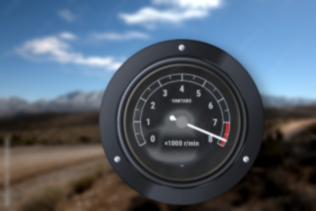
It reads value=7750 unit=rpm
